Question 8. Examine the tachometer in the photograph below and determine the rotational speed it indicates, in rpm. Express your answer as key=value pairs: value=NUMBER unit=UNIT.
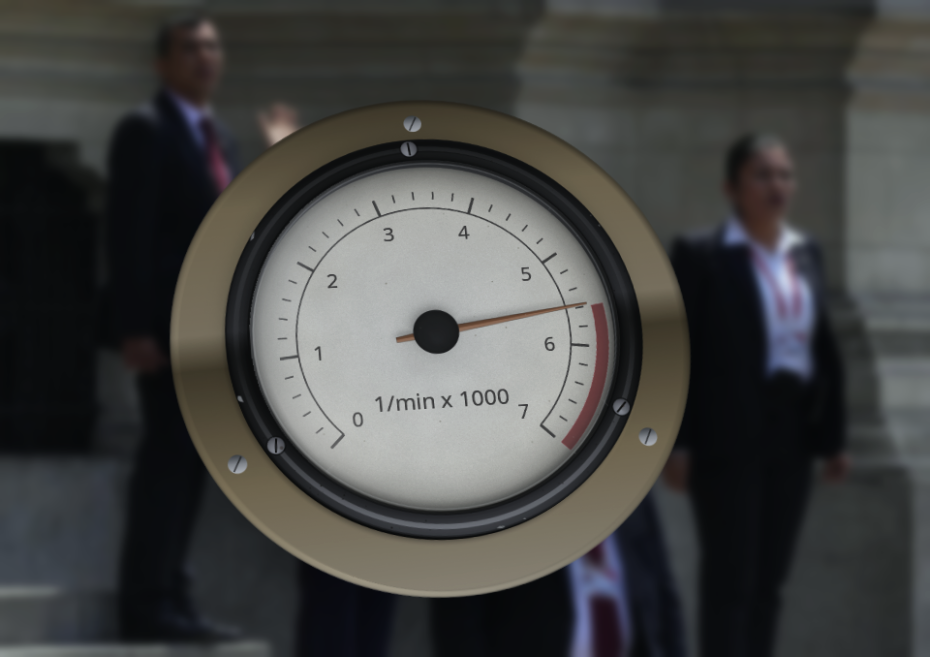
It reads value=5600 unit=rpm
